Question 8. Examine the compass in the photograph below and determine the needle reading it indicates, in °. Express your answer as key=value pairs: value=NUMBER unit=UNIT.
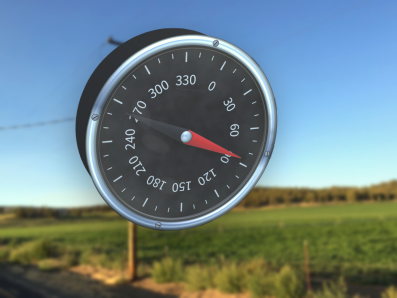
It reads value=85 unit=°
